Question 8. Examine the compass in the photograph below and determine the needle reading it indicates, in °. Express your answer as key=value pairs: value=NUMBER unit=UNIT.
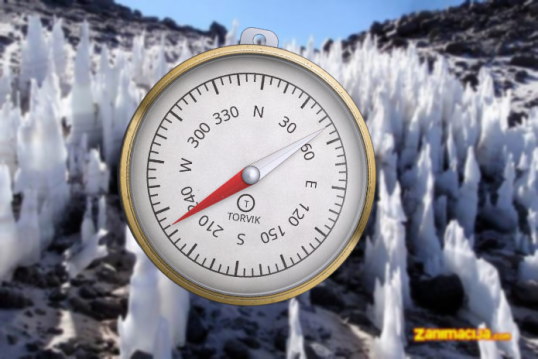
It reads value=230 unit=°
